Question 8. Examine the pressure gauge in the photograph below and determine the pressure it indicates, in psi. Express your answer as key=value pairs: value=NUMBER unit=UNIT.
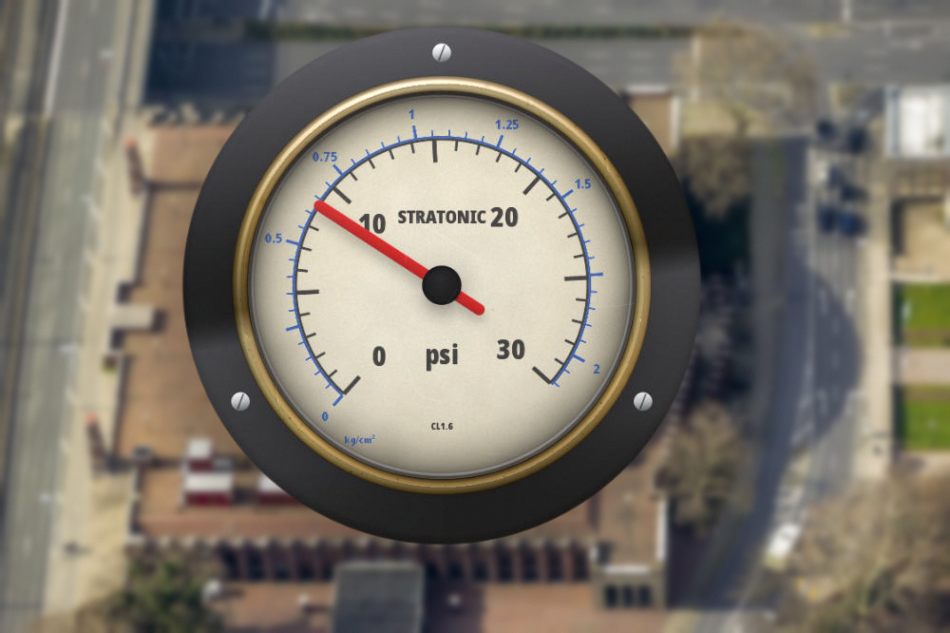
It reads value=9 unit=psi
